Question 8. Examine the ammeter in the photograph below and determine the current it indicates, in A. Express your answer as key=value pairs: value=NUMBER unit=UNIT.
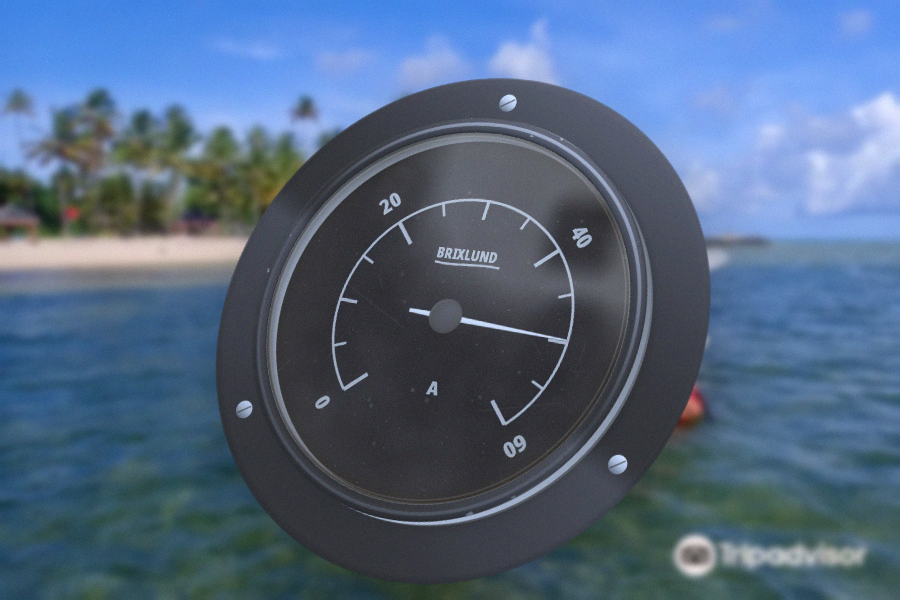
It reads value=50 unit=A
